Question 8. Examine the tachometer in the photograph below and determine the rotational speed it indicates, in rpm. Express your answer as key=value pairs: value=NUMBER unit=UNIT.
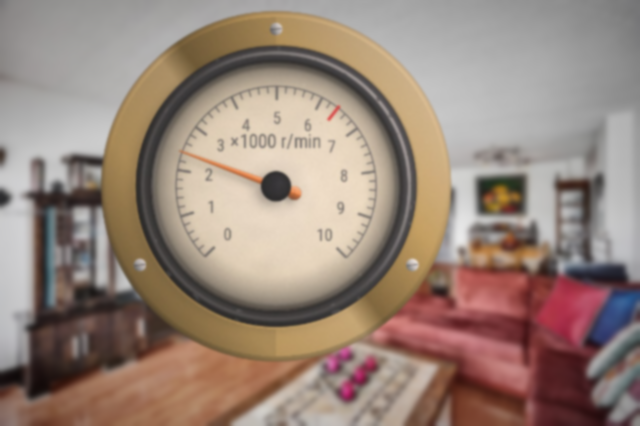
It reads value=2400 unit=rpm
